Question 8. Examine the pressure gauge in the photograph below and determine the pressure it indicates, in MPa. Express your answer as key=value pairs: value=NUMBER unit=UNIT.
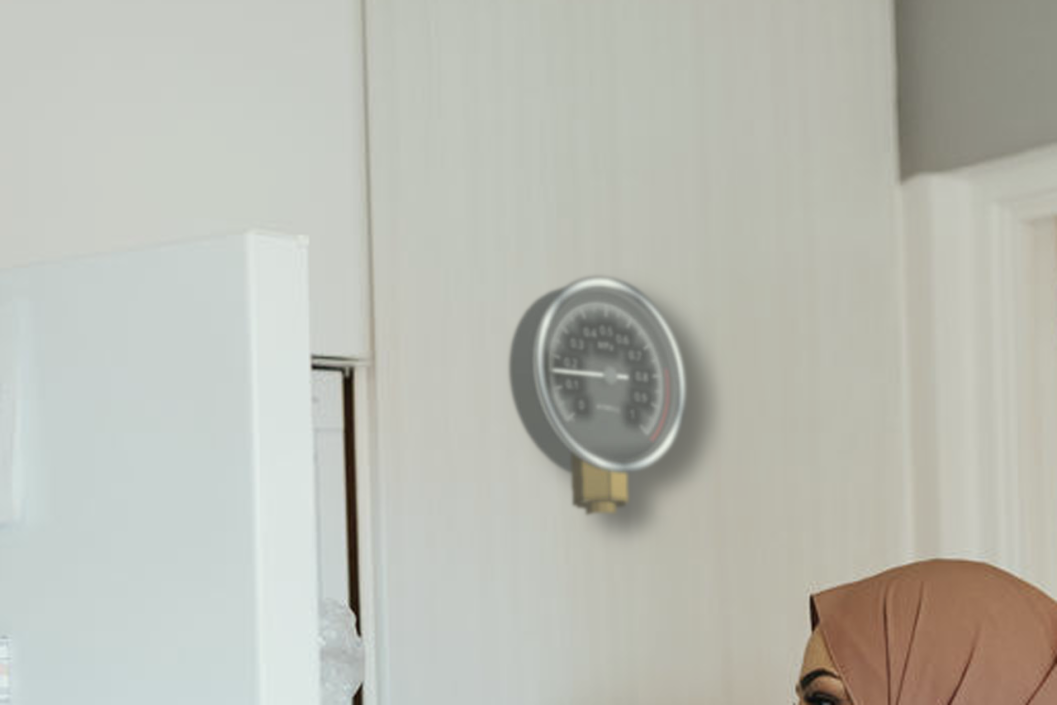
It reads value=0.15 unit=MPa
